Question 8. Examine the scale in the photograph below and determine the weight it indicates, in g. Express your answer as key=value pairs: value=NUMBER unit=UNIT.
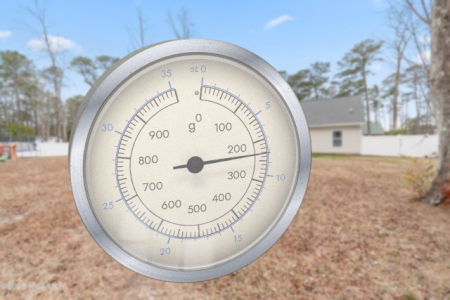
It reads value=230 unit=g
